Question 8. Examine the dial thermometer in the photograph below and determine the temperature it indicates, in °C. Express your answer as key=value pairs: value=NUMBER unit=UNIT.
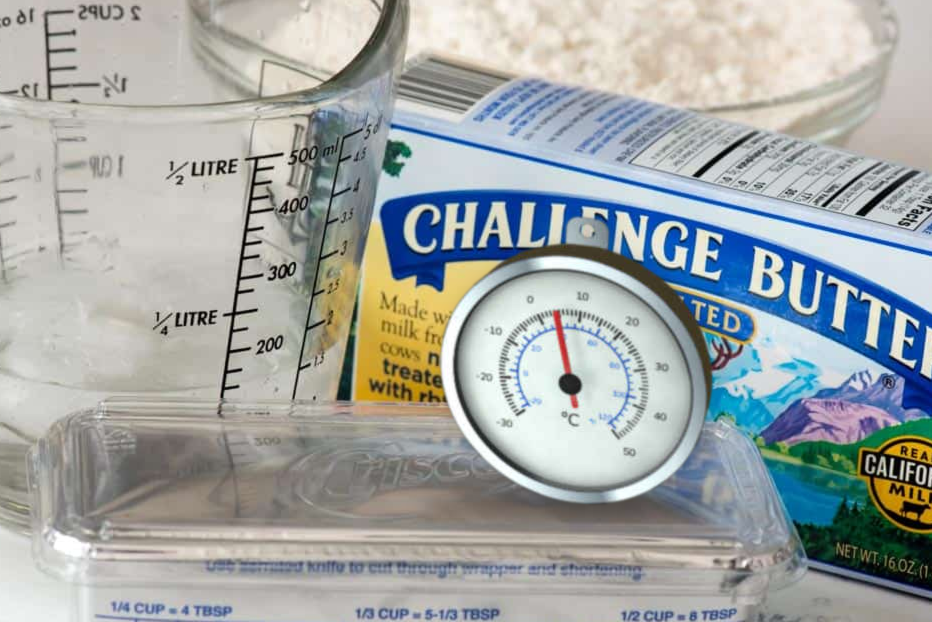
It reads value=5 unit=°C
